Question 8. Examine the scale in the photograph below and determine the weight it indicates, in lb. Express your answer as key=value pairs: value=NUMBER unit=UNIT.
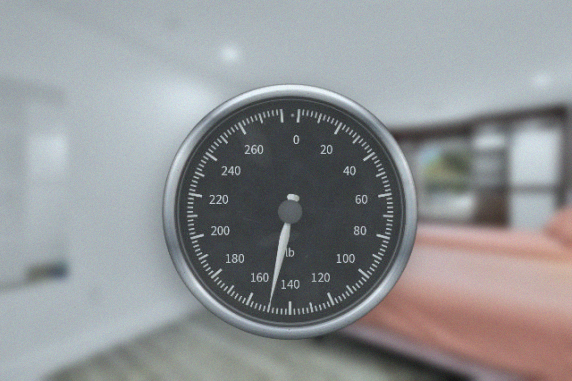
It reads value=150 unit=lb
